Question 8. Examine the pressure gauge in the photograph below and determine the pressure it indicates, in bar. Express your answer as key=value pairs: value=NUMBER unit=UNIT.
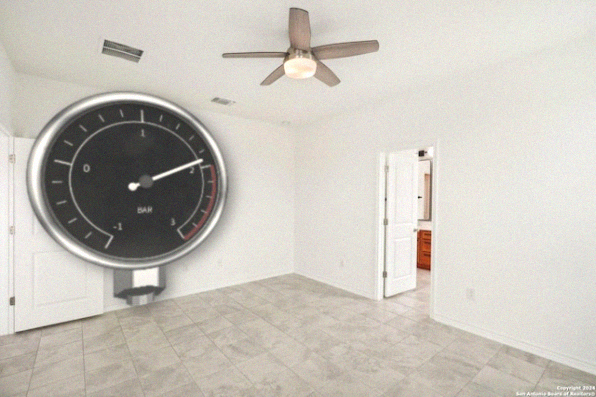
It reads value=1.9 unit=bar
